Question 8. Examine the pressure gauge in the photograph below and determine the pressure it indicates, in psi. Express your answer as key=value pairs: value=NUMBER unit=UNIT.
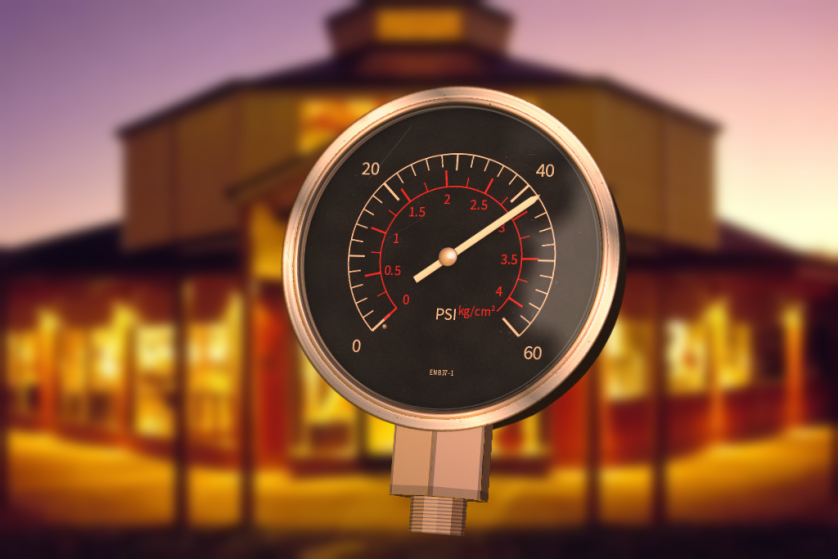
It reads value=42 unit=psi
